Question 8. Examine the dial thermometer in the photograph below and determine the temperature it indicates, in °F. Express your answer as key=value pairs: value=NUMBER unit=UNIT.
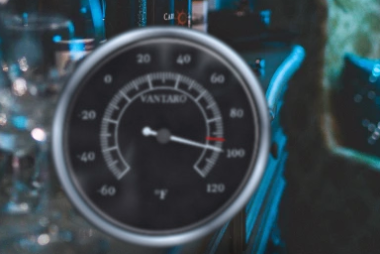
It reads value=100 unit=°F
